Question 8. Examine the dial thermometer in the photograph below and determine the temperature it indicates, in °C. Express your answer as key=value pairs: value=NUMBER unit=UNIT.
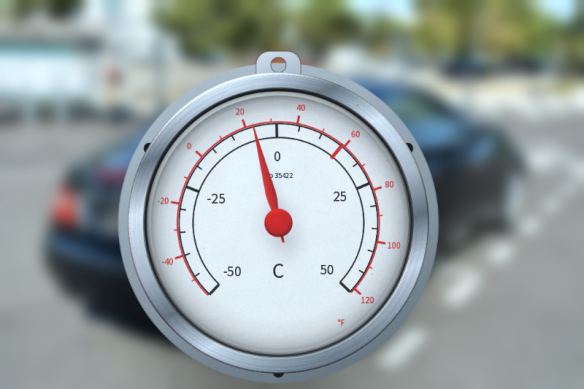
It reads value=-5 unit=°C
